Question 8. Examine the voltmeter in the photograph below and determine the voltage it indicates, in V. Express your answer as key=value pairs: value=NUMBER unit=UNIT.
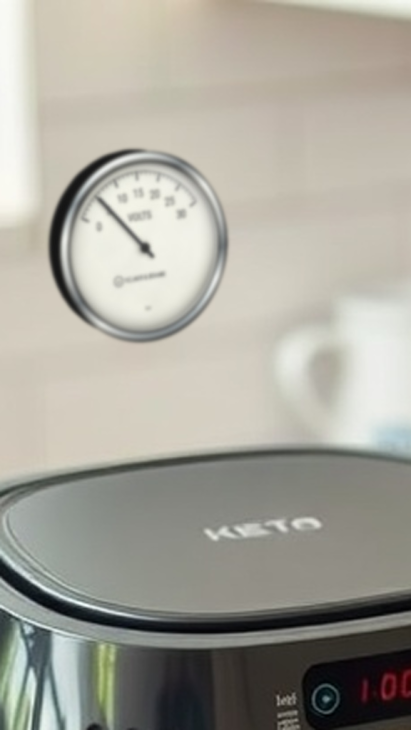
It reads value=5 unit=V
